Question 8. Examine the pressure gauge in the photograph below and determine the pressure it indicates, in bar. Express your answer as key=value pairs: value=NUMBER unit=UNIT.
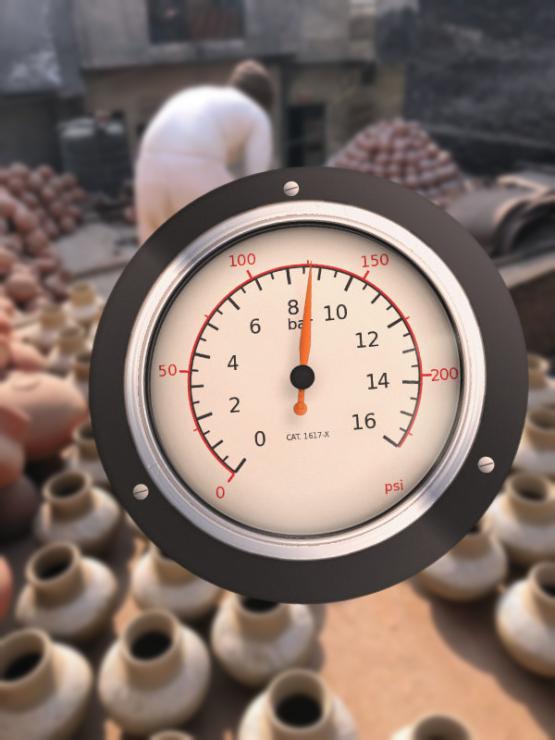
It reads value=8.75 unit=bar
